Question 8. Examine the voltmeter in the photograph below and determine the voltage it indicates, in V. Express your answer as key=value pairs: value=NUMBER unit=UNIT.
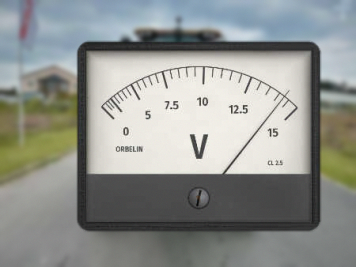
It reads value=14.25 unit=V
